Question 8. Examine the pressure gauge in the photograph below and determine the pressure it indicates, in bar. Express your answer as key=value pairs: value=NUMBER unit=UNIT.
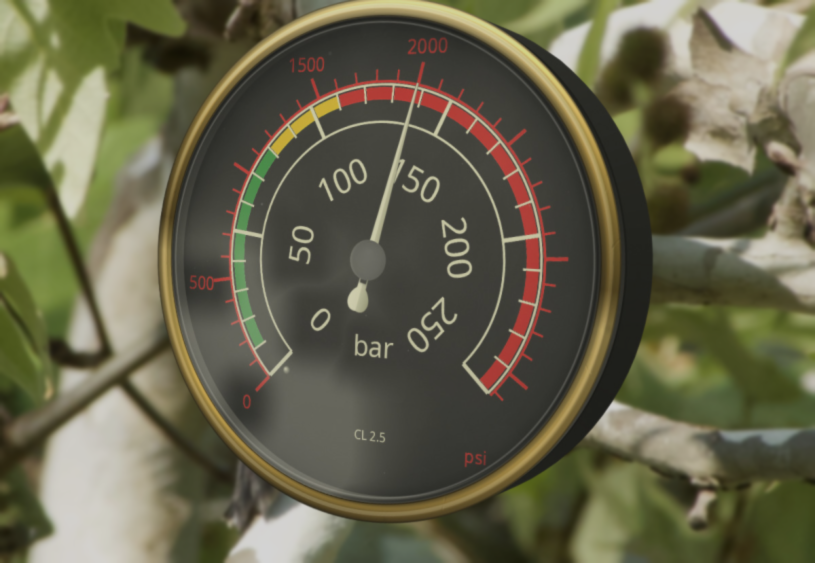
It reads value=140 unit=bar
